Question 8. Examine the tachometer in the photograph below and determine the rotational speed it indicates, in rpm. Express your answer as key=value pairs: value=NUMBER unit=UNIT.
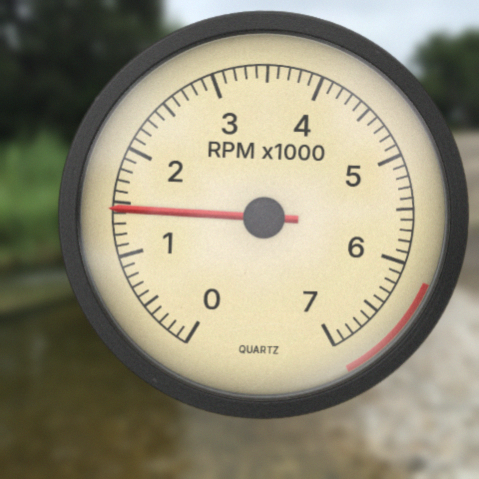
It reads value=1450 unit=rpm
